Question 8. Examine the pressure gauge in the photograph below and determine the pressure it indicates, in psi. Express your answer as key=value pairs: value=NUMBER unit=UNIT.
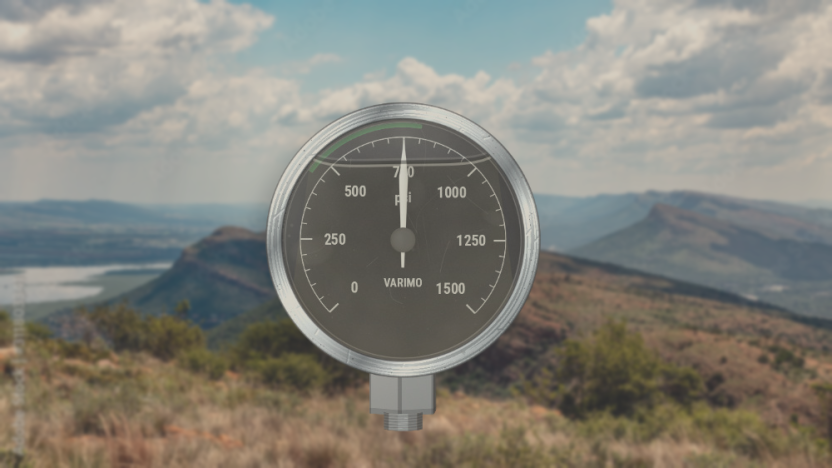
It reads value=750 unit=psi
